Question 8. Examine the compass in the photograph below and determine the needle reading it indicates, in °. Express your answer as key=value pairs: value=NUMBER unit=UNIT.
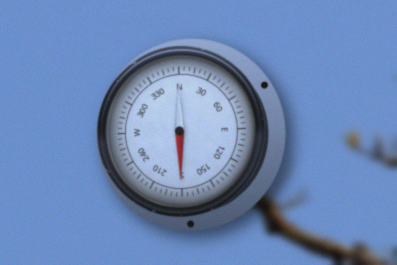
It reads value=180 unit=°
